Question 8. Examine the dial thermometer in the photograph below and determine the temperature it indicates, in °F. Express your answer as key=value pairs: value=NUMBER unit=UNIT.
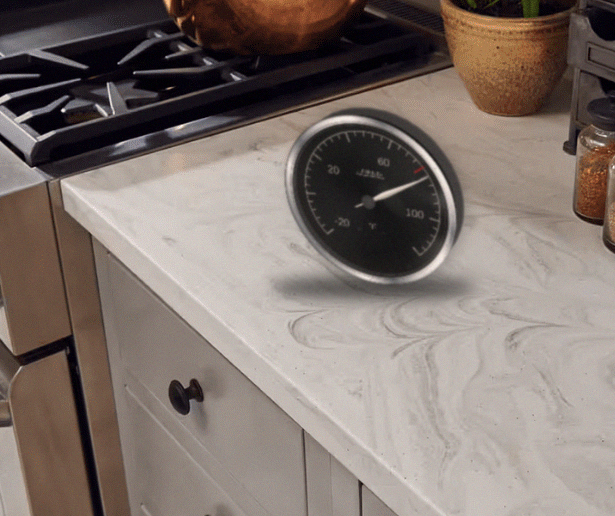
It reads value=80 unit=°F
